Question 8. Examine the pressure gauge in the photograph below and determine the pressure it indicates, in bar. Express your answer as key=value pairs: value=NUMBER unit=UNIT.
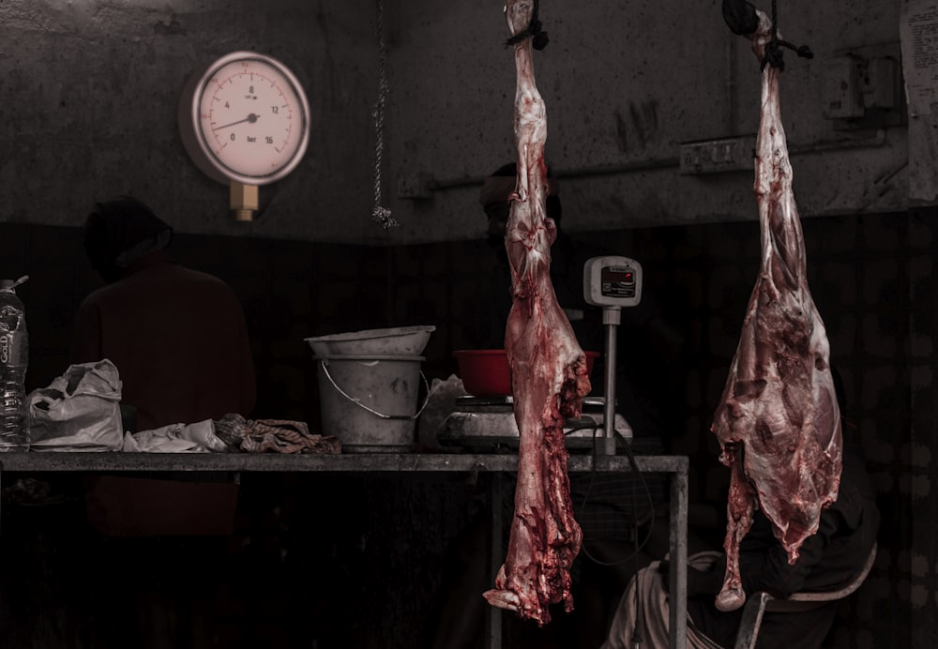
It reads value=1.5 unit=bar
